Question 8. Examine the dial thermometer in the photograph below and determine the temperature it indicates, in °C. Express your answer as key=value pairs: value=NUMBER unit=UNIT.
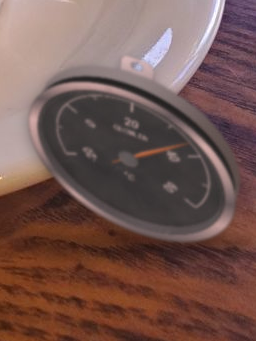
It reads value=35 unit=°C
